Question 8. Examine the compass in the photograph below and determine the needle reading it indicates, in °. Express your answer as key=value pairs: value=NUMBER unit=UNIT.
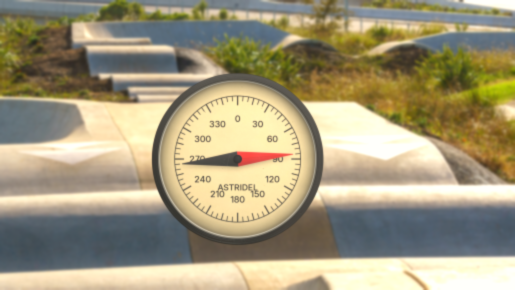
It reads value=85 unit=°
